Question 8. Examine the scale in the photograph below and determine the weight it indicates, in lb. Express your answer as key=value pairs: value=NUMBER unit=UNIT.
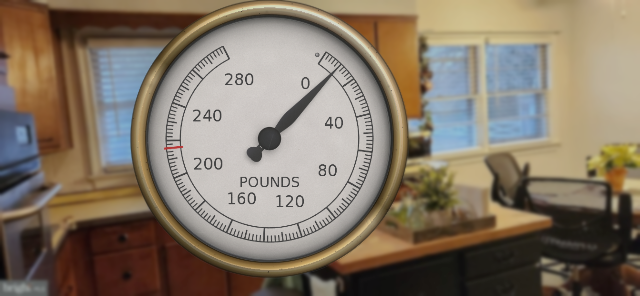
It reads value=10 unit=lb
